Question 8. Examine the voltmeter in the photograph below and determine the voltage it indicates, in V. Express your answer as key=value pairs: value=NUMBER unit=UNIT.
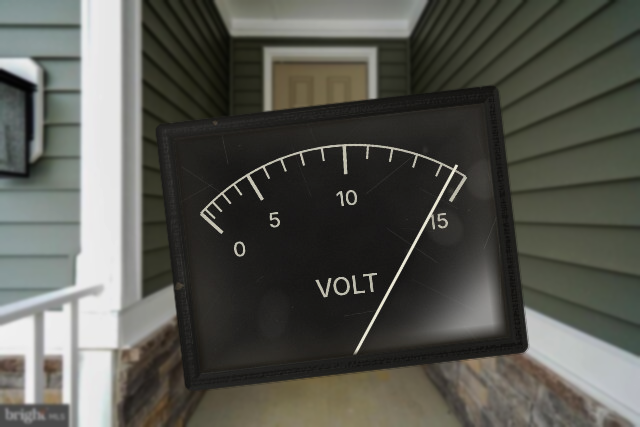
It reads value=14.5 unit=V
